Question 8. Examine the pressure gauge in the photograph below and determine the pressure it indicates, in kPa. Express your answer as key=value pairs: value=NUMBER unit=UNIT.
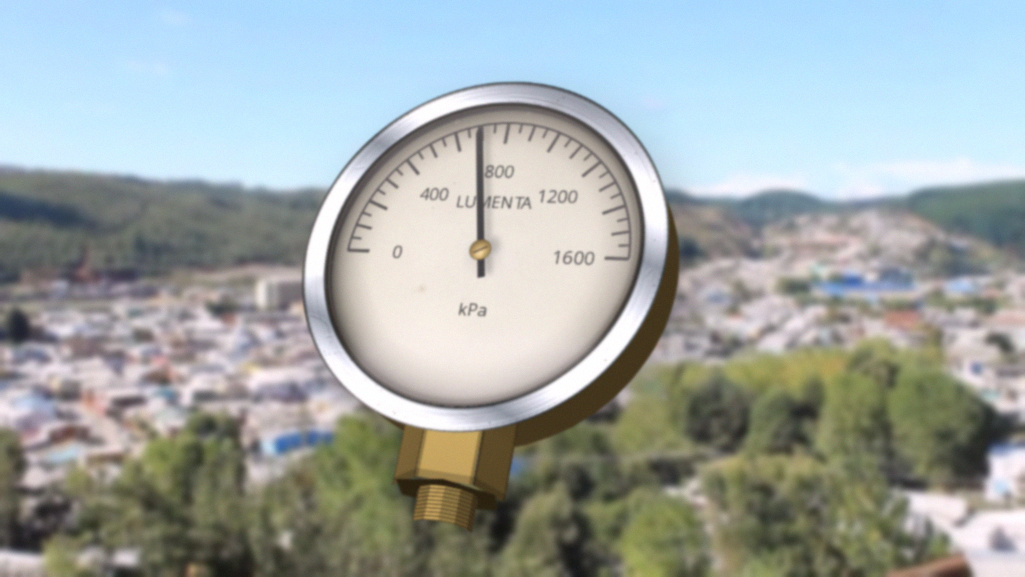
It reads value=700 unit=kPa
